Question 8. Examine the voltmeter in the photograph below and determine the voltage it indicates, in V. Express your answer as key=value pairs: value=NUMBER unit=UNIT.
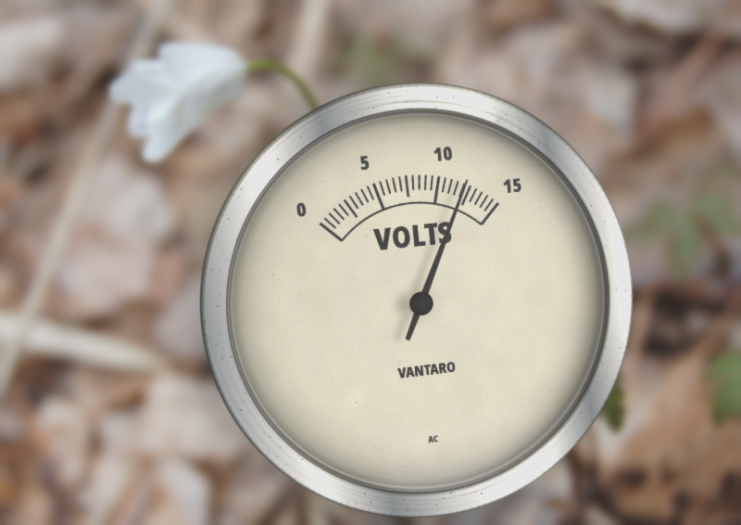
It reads value=12 unit=V
